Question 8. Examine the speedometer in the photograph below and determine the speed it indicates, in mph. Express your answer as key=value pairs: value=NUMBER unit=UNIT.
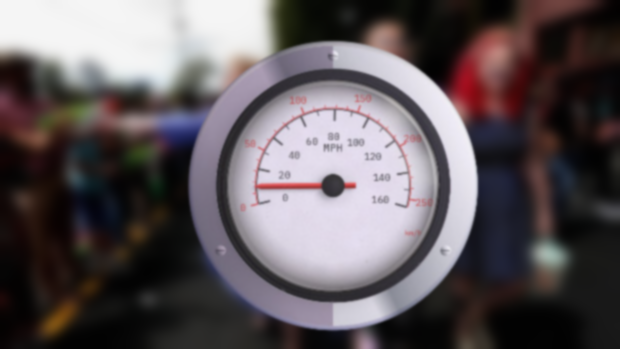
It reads value=10 unit=mph
